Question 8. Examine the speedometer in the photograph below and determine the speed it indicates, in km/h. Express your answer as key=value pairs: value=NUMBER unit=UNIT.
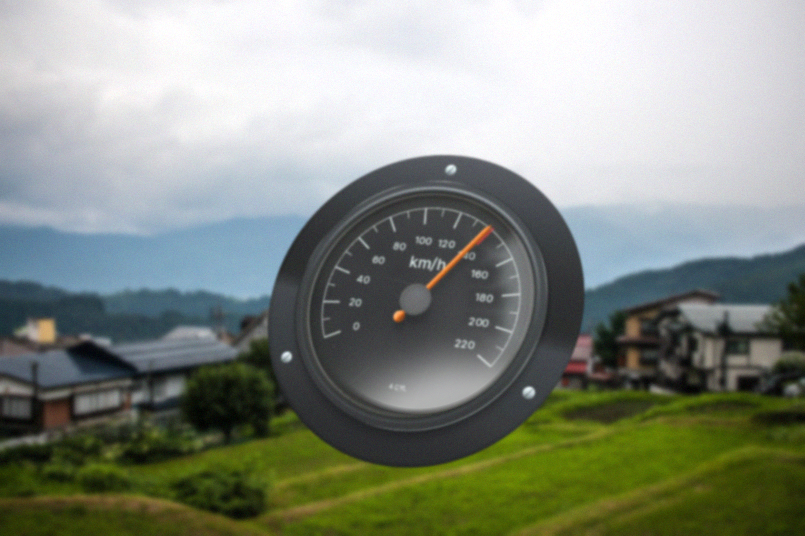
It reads value=140 unit=km/h
